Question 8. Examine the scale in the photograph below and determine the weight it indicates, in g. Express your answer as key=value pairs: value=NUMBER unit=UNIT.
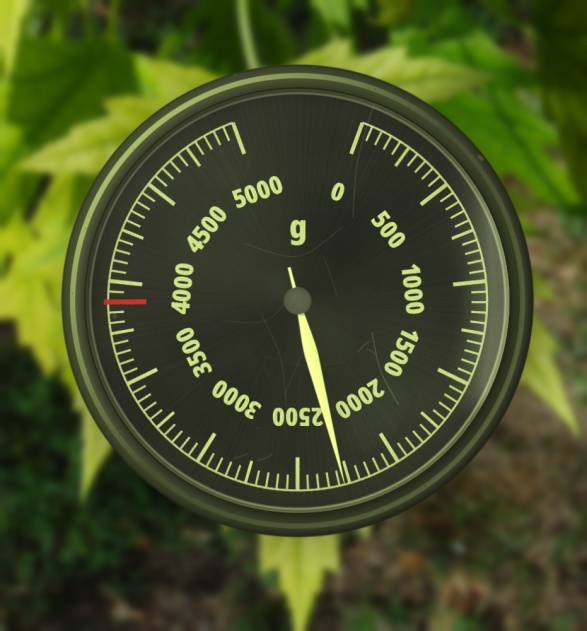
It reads value=2275 unit=g
